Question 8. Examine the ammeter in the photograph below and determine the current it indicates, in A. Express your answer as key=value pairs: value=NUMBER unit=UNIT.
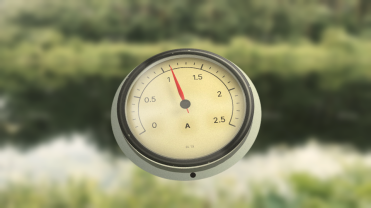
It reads value=1.1 unit=A
